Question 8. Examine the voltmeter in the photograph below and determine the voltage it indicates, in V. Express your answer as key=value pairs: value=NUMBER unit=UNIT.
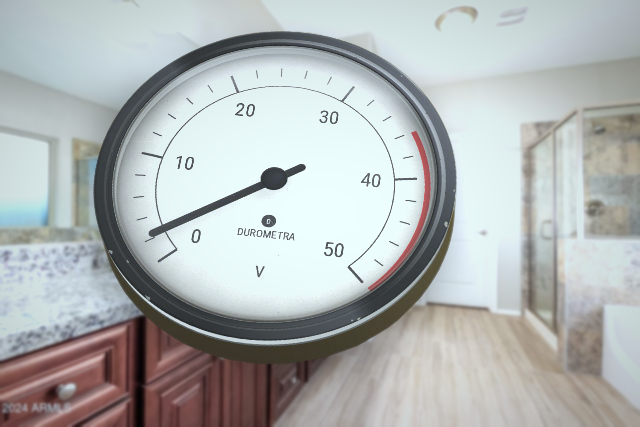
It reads value=2 unit=V
